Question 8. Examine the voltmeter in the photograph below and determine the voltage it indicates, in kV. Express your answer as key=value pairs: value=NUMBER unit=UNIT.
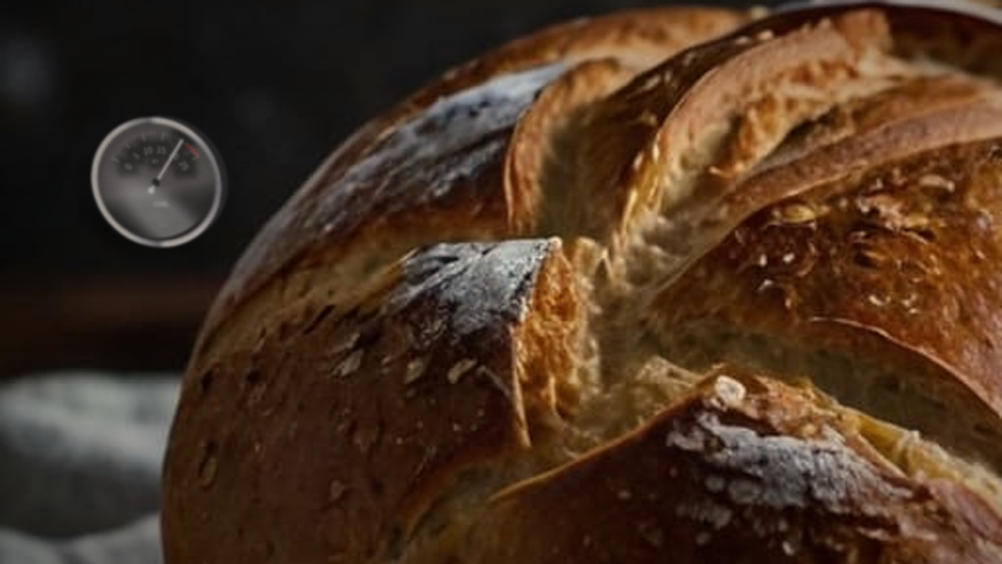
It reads value=20 unit=kV
